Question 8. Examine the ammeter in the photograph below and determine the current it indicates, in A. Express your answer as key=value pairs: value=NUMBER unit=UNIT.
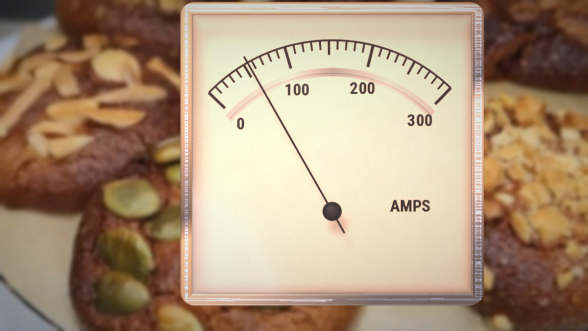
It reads value=55 unit=A
